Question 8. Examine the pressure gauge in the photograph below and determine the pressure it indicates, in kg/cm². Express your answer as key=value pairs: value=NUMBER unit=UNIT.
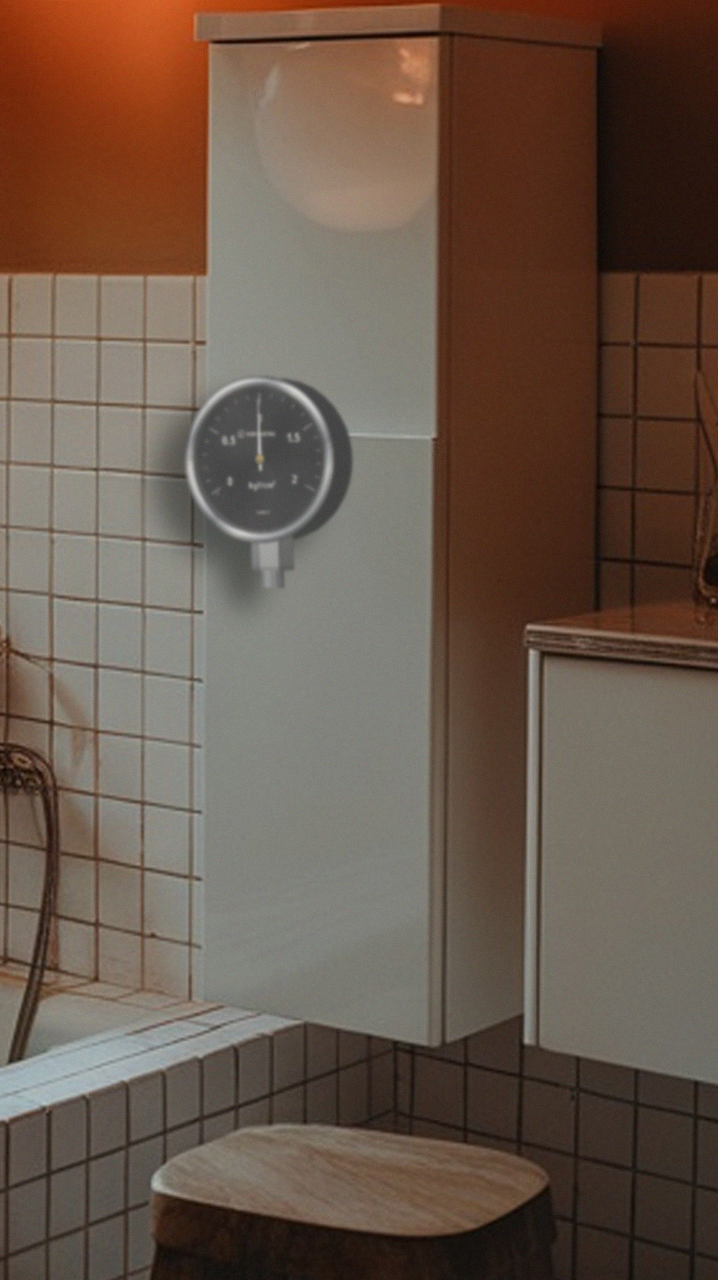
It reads value=1 unit=kg/cm²
